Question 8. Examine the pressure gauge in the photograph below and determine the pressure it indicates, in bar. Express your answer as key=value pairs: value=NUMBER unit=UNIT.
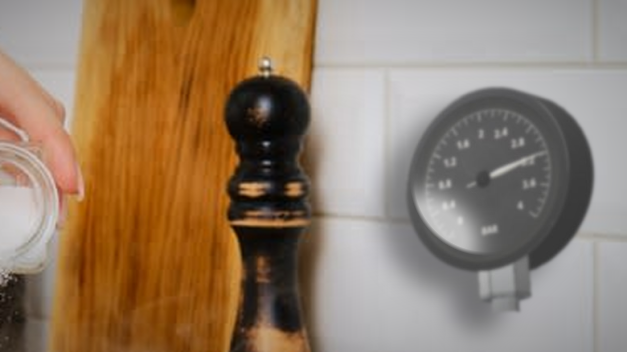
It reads value=3.2 unit=bar
